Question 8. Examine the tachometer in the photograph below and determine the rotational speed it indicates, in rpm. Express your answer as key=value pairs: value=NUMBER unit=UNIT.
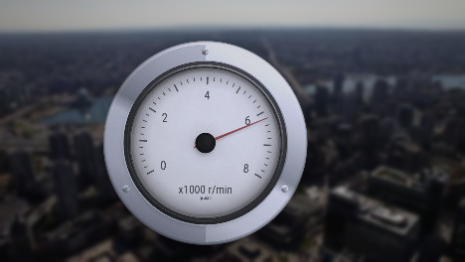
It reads value=6200 unit=rpm
